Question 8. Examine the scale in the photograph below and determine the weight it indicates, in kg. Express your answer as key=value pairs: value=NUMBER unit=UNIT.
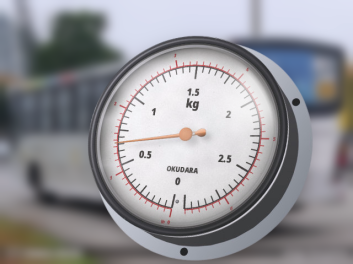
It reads value=0.65 unit=kg
